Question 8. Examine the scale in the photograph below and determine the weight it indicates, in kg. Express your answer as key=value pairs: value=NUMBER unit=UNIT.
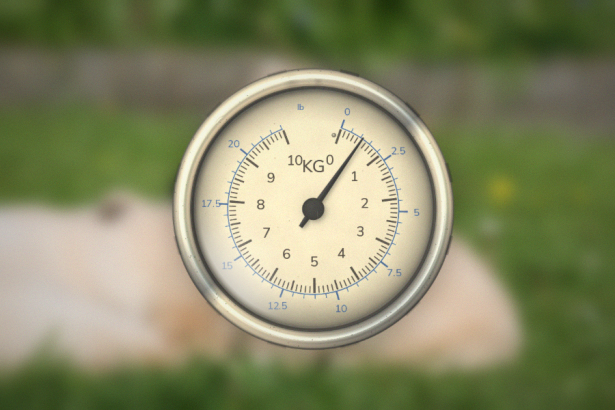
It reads value=0.5 unit=kg
